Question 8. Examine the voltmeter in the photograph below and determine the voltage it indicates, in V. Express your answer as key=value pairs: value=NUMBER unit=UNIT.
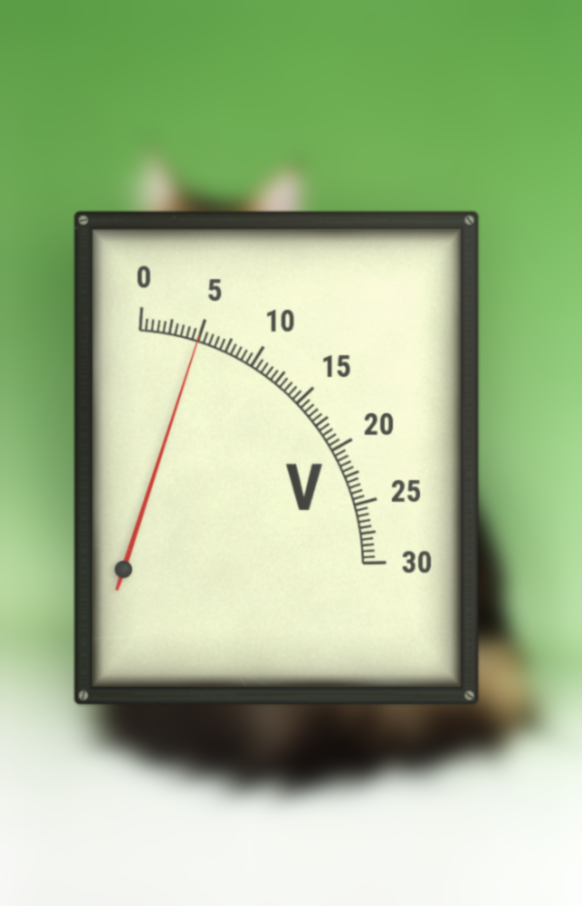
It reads value=5 unit=V
